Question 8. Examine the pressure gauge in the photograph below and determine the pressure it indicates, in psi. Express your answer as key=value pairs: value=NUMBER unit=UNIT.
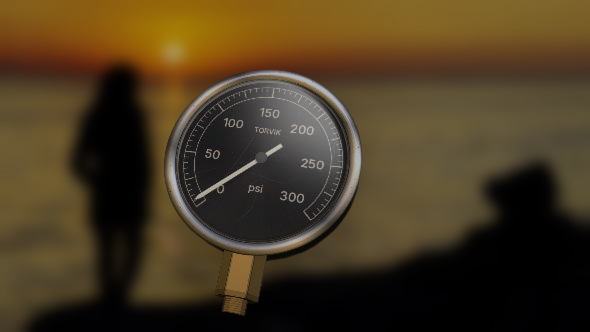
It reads value=5 unit=psi
